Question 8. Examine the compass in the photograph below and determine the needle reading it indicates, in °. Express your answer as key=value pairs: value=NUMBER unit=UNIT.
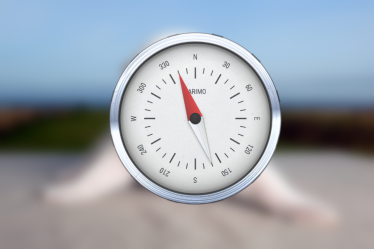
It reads value=340 unit=°
